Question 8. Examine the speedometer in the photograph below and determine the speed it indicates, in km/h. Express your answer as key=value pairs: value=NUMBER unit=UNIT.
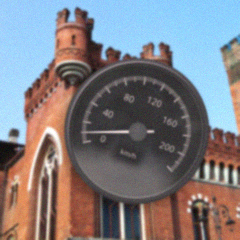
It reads value=10 unit=km/h
